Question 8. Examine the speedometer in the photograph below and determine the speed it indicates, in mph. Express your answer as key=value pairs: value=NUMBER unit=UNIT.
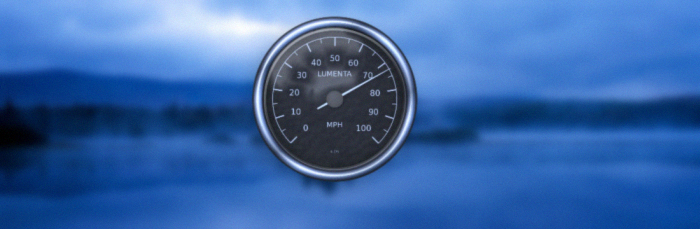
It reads value=72.5 unit=mph
